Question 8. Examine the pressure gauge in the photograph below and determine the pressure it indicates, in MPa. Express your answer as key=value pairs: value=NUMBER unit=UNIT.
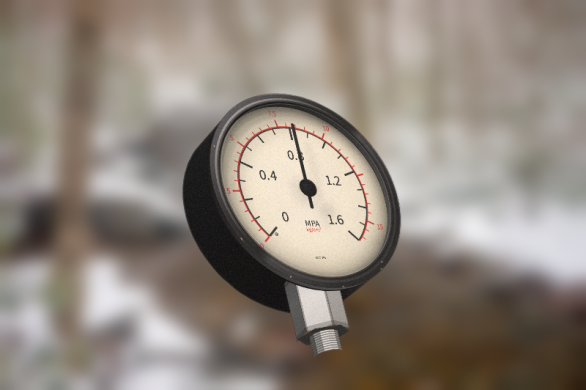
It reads value=0.8 unit=MPa
